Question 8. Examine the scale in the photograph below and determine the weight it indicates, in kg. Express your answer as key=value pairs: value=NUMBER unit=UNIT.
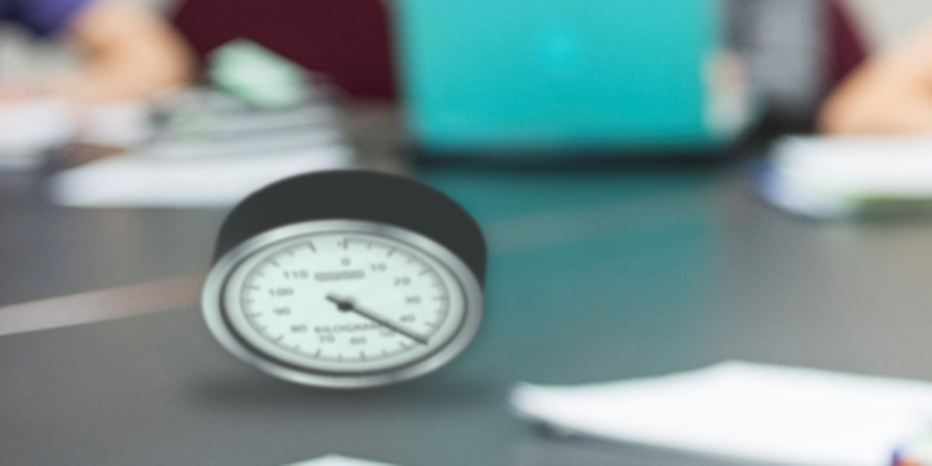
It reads value=45 unit=kg
